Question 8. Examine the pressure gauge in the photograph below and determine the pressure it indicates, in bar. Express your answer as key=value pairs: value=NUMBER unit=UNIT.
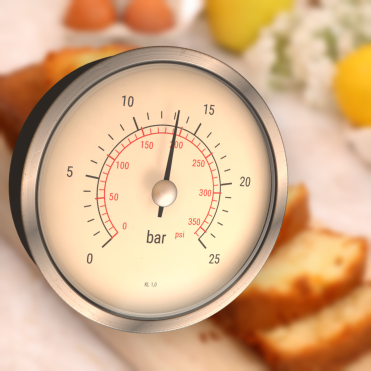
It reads value=13 unit=bar
